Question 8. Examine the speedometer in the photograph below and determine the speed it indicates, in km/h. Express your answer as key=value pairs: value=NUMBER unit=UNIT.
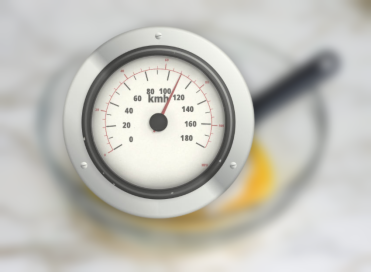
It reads value=110 unit=km/h
